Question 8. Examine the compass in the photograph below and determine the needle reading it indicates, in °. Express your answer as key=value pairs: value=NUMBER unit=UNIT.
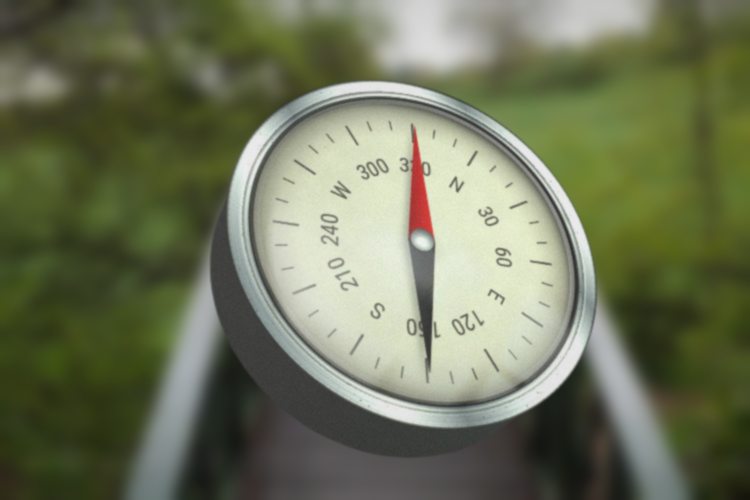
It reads value=330 unit=°
